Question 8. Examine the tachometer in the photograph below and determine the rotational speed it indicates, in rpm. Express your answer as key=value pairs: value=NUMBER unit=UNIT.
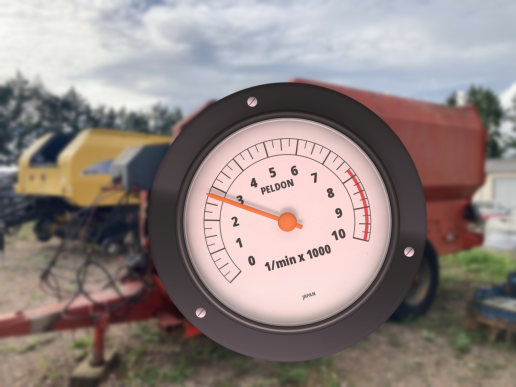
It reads value=2750 unit=rpm
